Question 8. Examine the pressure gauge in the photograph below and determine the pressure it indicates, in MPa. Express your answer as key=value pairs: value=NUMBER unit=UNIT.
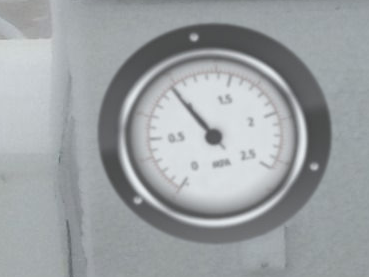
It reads value=1 unit=MPa
